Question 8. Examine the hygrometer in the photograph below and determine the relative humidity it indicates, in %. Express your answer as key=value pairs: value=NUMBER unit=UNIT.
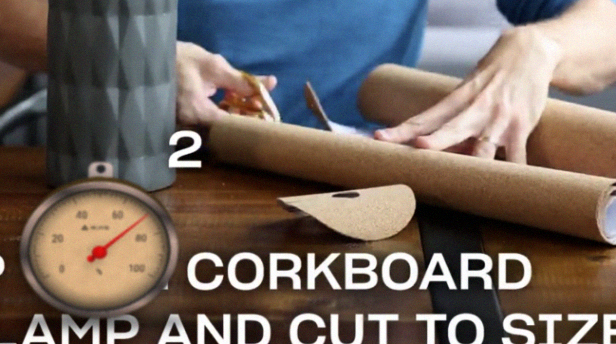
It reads value=70 unit=%
